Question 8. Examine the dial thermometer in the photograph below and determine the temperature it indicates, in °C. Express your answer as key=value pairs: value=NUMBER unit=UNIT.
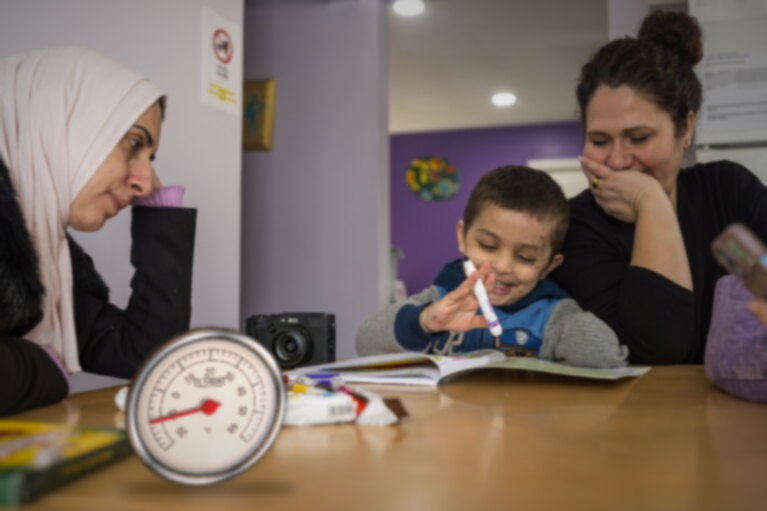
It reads value=-10 unit=°C
